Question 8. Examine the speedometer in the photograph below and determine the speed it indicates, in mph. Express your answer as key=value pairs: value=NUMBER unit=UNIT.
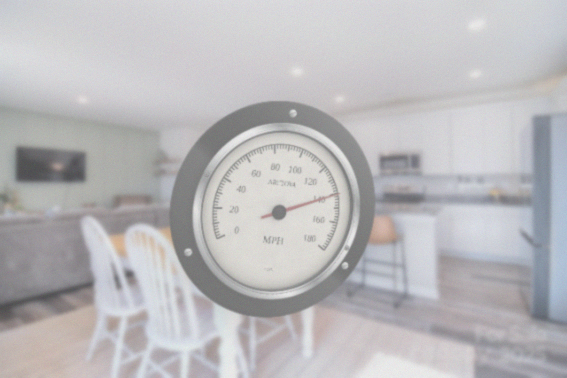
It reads value=140 unit=mph
